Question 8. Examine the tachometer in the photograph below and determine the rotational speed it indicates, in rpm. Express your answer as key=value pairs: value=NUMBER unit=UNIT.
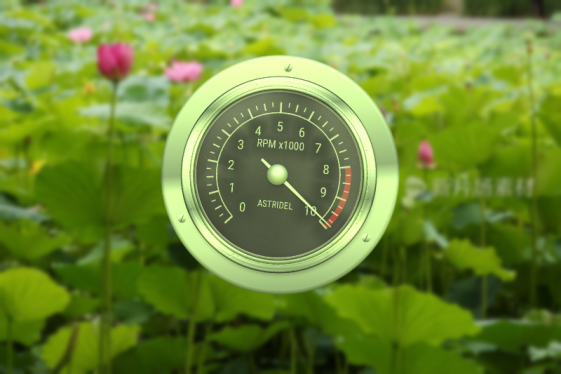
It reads value=9875 unit=rpm
